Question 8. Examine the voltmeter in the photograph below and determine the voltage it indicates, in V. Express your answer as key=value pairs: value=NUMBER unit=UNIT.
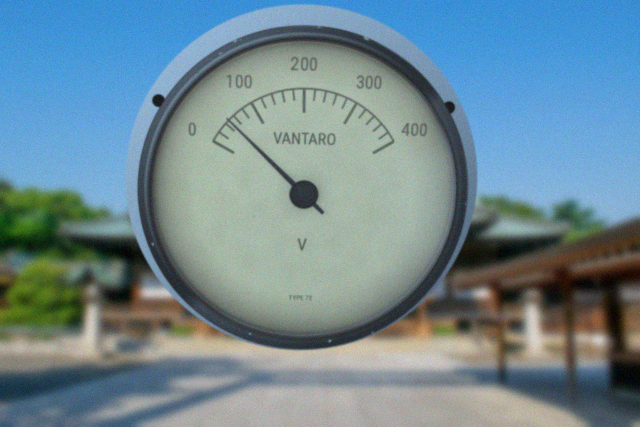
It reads value=50 unit=V
